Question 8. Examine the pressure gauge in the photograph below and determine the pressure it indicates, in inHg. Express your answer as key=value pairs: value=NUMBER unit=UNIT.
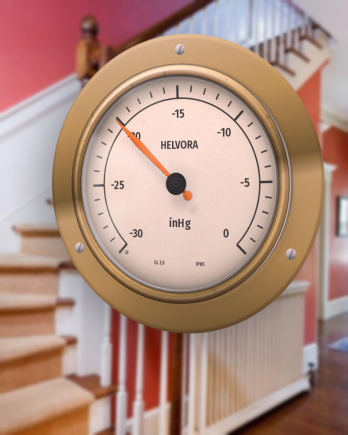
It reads value=-20 unit=inHg
